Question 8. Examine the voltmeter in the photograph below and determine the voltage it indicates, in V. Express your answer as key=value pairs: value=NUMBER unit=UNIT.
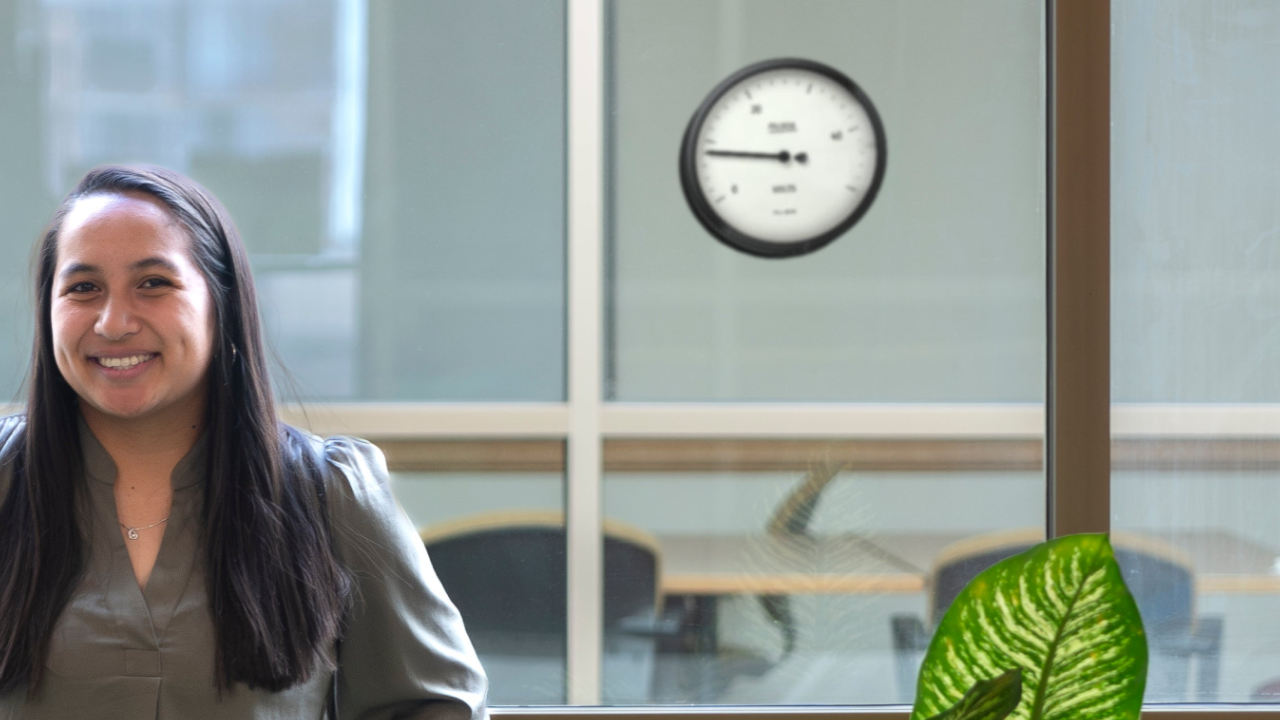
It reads value=8 unit=V
